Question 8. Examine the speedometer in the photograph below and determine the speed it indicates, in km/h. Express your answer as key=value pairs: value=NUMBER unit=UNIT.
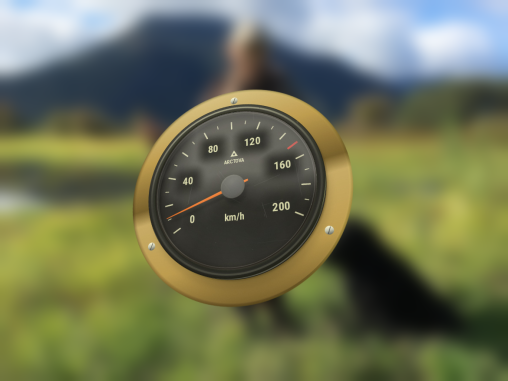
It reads value=10 unit=km/h
